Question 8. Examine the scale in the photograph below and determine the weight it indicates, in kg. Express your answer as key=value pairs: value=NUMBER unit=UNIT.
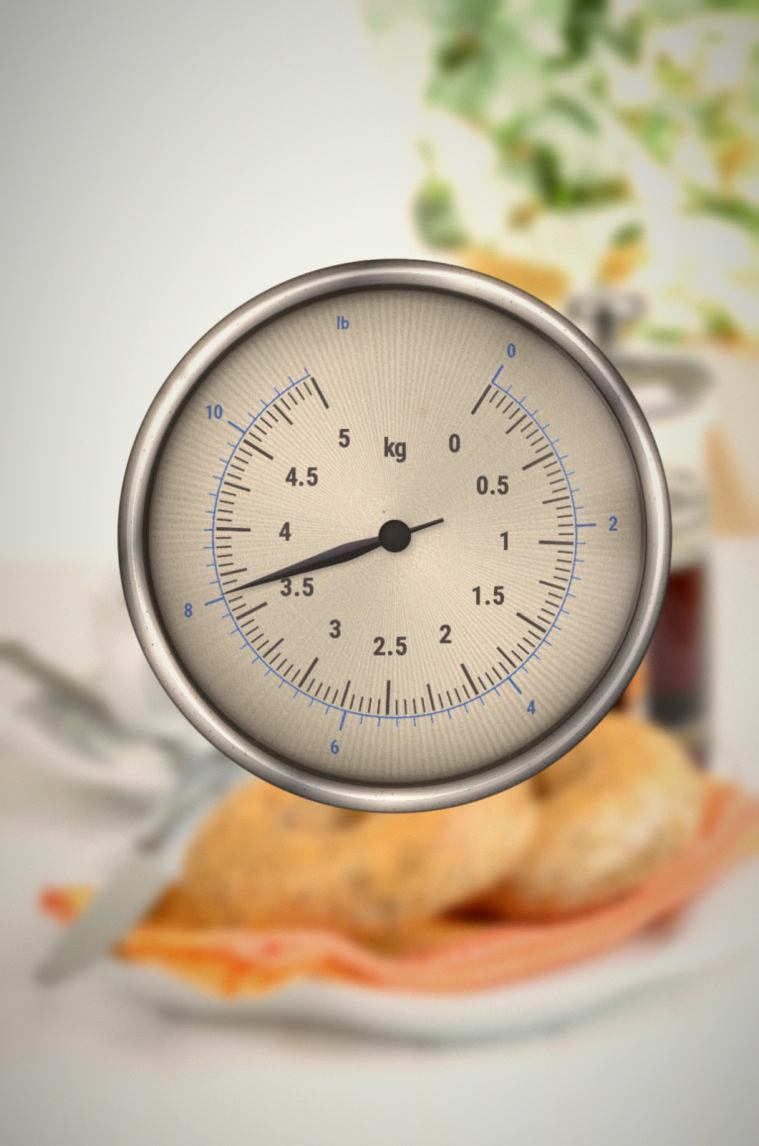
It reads value=3.65 unit=kg
